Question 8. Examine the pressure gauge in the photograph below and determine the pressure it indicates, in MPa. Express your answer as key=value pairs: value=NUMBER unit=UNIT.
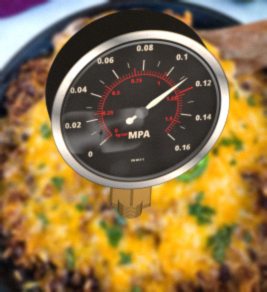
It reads value=0.11 unit=MPa
